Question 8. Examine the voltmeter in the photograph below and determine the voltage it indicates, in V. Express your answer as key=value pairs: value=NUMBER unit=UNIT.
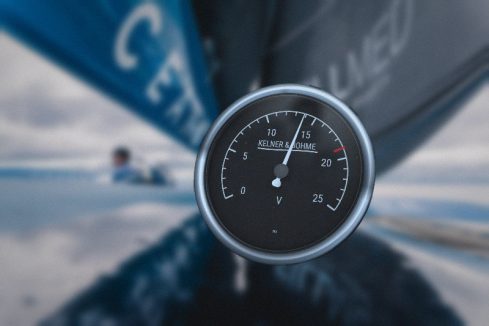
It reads value=14 unit=V
